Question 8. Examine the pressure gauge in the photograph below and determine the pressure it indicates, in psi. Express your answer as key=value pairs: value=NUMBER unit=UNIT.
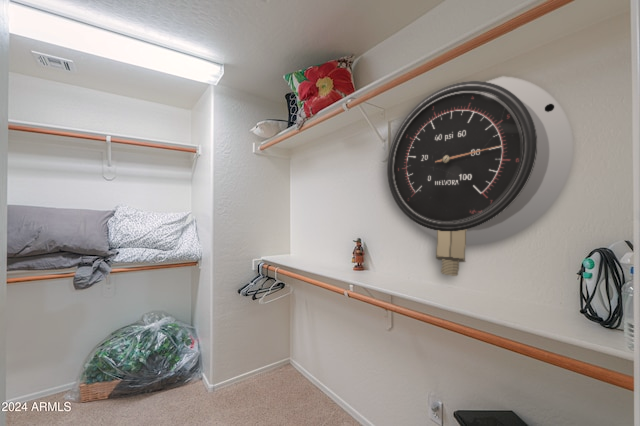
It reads value=80 unit=psi
